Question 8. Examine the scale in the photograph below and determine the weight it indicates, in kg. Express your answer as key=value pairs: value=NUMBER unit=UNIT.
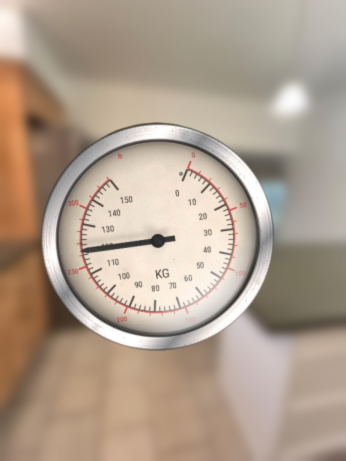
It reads value=120 unit=kg
